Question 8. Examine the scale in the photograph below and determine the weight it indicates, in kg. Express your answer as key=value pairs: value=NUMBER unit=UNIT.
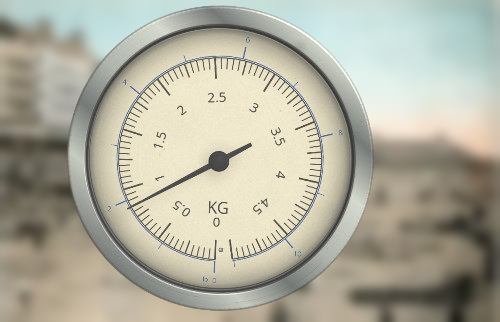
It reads value=0.85 unit=kg
